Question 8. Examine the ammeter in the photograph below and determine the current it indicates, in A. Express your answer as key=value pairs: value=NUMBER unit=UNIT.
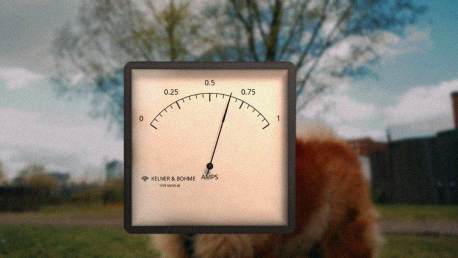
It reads value=0.65 unit=A
